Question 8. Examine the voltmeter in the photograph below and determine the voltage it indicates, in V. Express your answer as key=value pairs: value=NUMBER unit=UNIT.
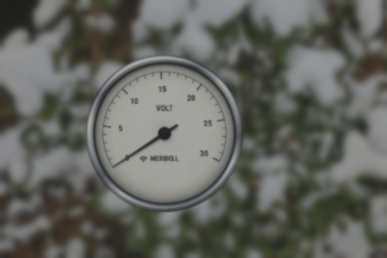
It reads value=0 unit=V
